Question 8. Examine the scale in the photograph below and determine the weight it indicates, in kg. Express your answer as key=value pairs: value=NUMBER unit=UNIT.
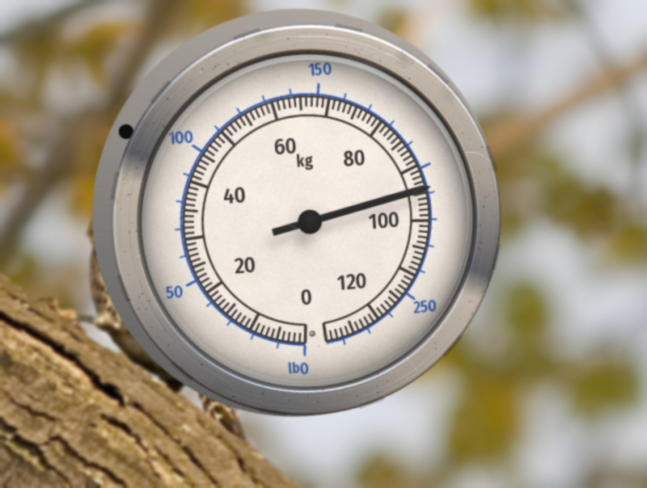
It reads value=94 unit=kg
